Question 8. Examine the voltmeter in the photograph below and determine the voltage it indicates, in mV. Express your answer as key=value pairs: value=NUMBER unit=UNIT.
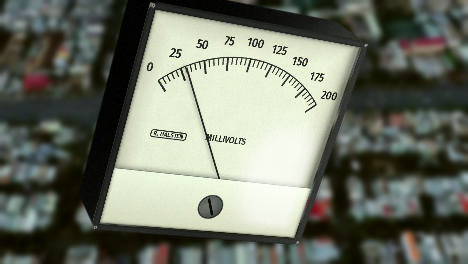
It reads value=30 unit=mV
